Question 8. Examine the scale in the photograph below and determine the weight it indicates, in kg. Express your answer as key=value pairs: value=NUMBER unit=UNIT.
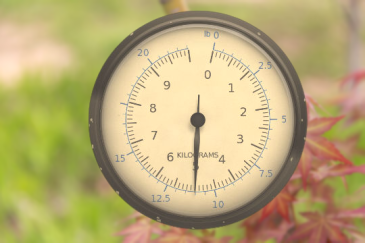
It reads value=5 unit=kg
